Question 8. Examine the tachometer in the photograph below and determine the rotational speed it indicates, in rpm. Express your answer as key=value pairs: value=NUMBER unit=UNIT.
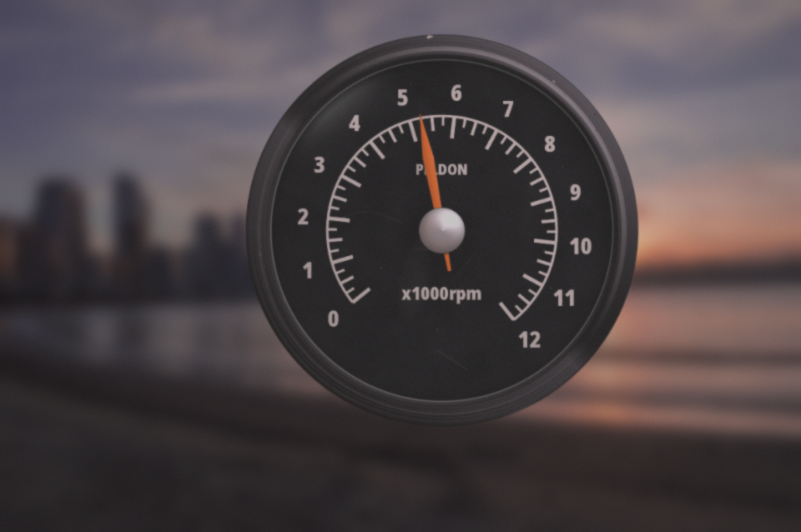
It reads value=5250 unit=rpm
